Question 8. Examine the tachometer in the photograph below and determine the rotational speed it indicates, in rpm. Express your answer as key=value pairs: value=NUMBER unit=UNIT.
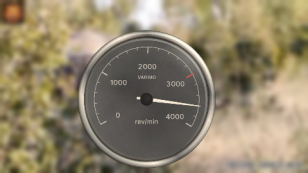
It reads value=3600 unit=rpm
